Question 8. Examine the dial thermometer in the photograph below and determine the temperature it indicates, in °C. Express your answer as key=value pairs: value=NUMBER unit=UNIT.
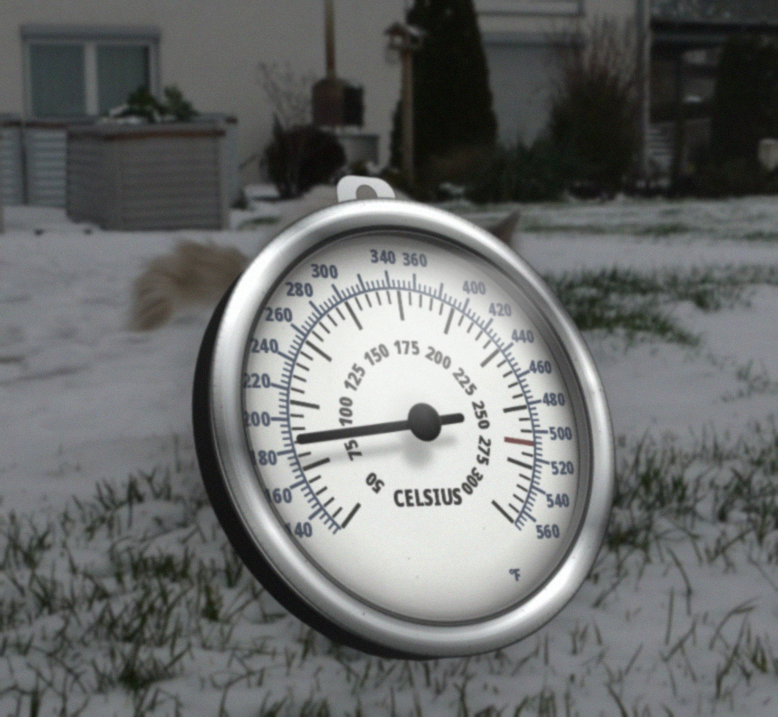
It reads value=85 unit=°C
